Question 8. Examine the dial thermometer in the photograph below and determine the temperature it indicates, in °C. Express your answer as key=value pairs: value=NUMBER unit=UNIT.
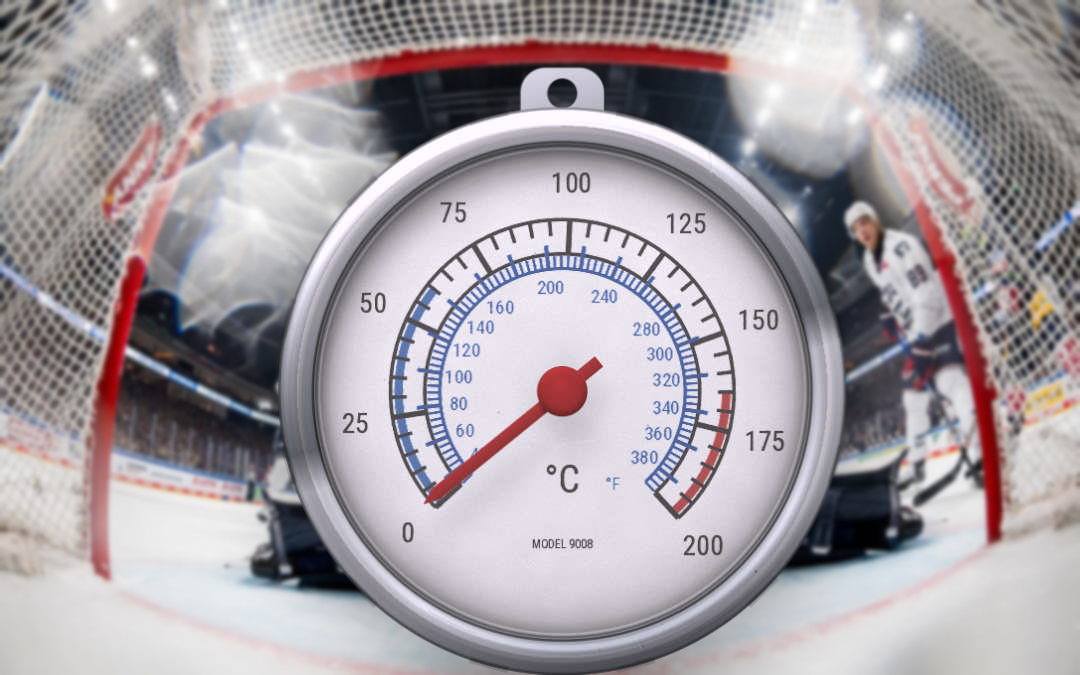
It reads value=2.5 unit=°C
